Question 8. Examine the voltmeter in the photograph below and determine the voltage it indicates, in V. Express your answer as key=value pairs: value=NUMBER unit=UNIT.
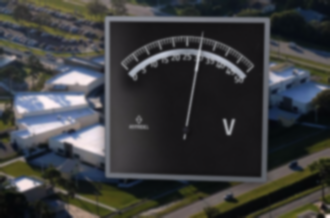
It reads value=30 unit=V
